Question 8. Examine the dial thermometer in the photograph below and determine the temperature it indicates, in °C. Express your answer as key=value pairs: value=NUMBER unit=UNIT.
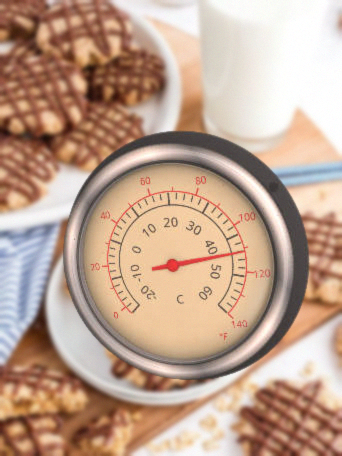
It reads value=44 unit=°C
